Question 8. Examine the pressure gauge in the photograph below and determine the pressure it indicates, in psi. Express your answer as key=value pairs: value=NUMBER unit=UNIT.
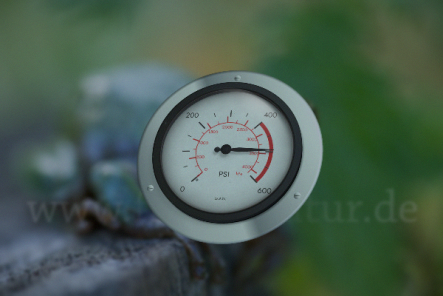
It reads value=500 unit=psi
